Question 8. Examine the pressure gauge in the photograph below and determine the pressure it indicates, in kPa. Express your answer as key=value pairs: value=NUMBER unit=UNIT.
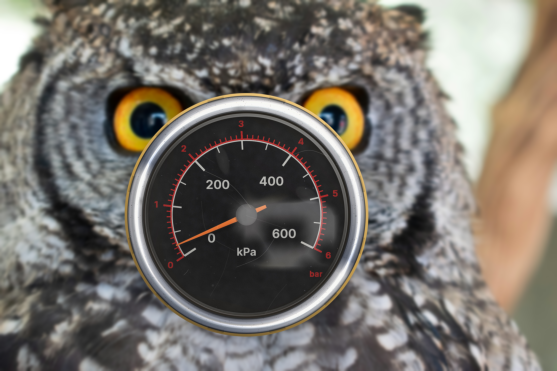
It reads value=25 unit=kPa
